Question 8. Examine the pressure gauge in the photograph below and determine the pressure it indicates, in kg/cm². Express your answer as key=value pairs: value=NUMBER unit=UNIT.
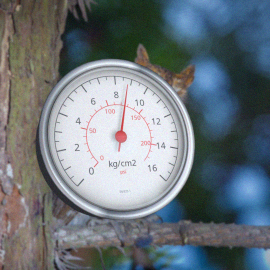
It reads value=8.75 unit=kg/cm²
